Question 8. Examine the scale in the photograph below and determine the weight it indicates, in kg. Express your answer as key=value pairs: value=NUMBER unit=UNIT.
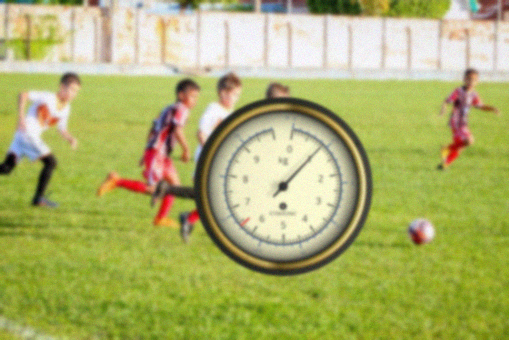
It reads value=1 unit=kg
